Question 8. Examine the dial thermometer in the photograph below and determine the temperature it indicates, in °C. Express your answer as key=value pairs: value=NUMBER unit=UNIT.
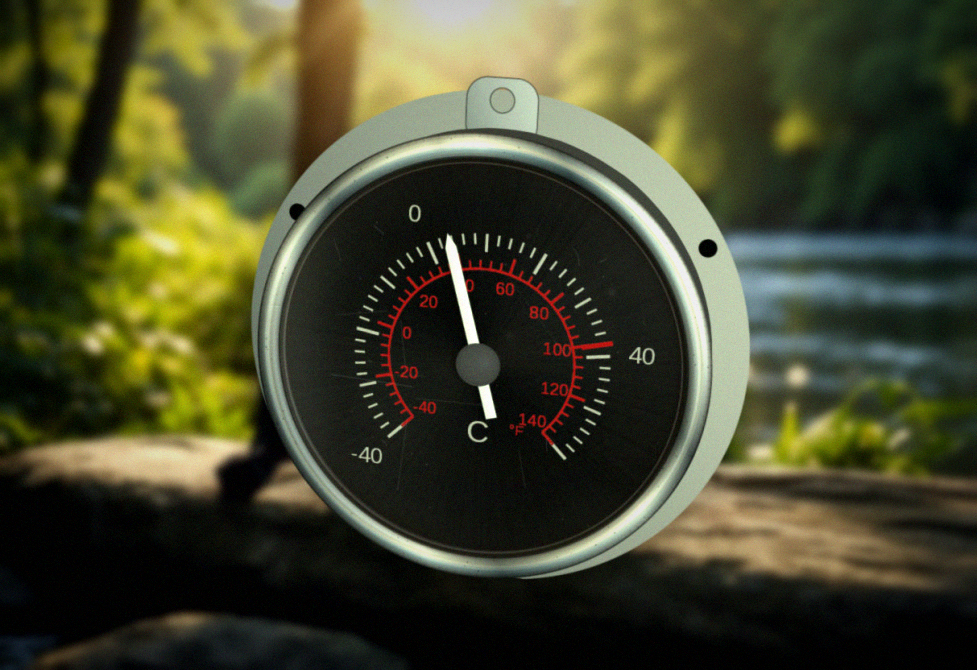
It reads value=4 unit=°C
